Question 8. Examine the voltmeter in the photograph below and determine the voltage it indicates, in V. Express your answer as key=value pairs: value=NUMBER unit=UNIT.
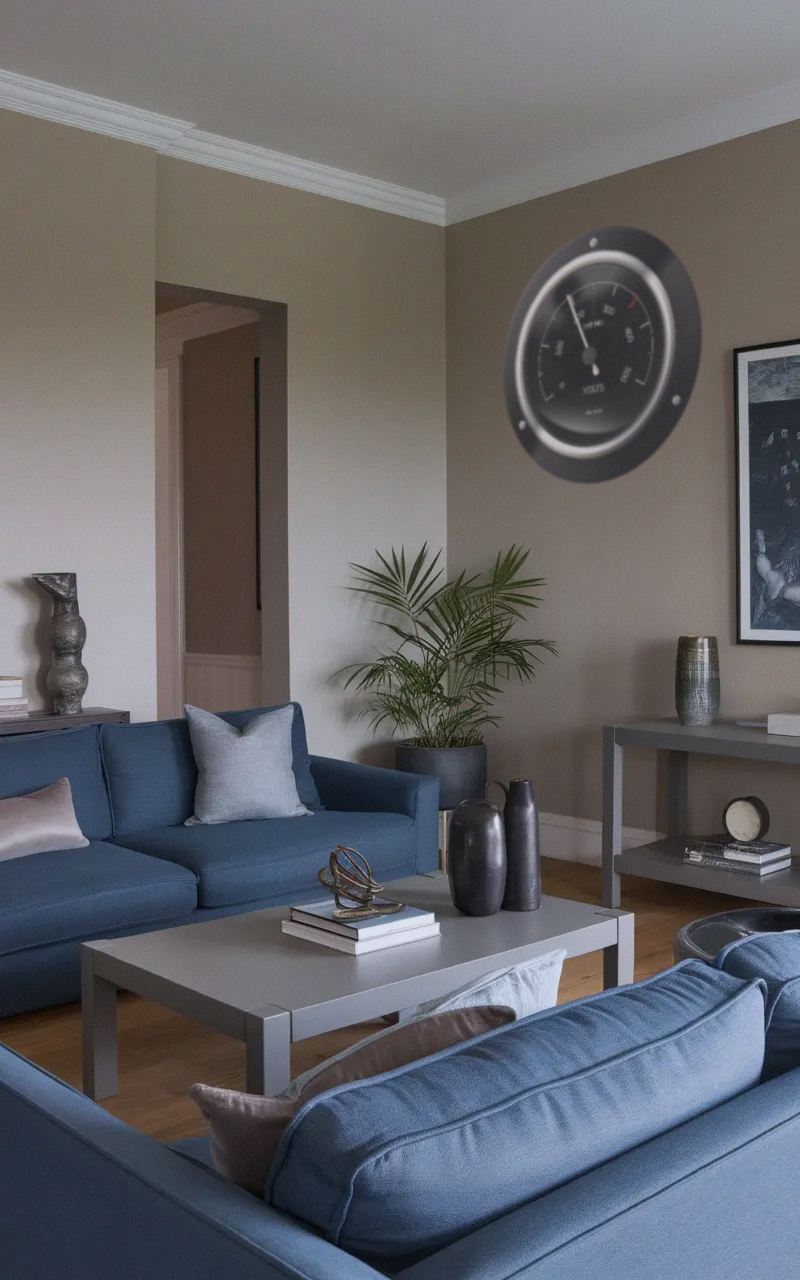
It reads value=200 unit=V
